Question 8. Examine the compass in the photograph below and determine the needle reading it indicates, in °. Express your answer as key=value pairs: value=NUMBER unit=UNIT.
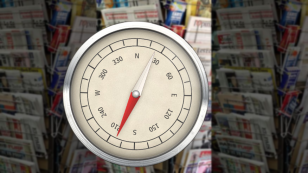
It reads value=202.5 unit=°
